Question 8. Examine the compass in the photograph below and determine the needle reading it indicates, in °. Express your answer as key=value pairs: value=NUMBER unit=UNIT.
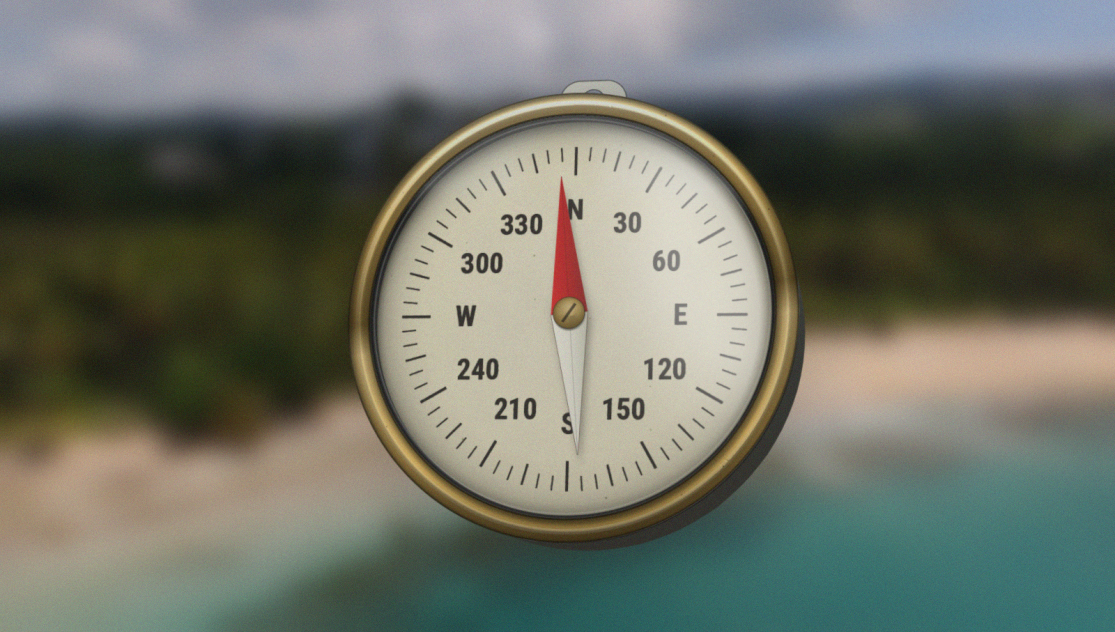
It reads value=355 unit=°
